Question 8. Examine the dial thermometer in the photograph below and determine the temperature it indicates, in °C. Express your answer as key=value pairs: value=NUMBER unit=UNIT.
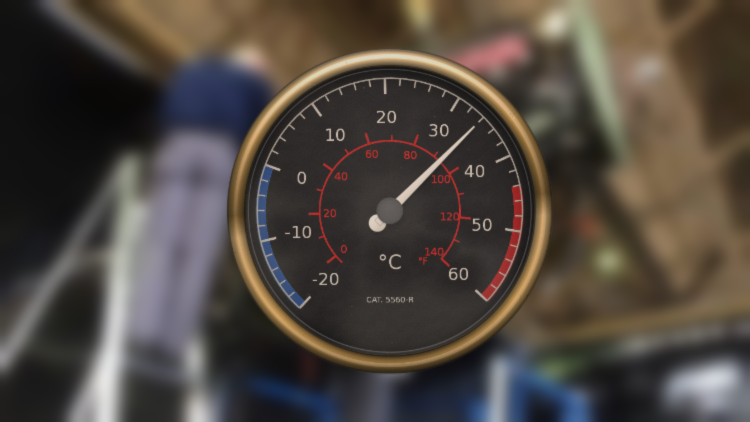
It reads value=34 unit=°C
